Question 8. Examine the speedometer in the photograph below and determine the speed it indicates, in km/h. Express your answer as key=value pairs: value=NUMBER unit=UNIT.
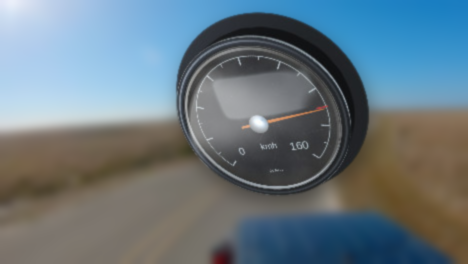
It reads value=130 unit=km/h
